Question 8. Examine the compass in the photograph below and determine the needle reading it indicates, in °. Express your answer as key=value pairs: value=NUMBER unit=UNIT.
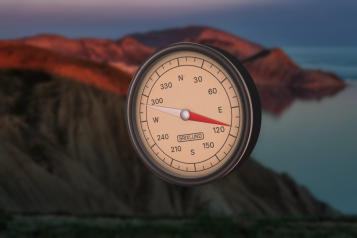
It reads value=110 unit=°
